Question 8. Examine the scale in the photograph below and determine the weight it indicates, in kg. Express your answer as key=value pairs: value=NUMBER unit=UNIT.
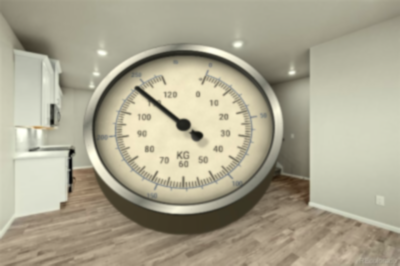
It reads value=110 unit=kg
